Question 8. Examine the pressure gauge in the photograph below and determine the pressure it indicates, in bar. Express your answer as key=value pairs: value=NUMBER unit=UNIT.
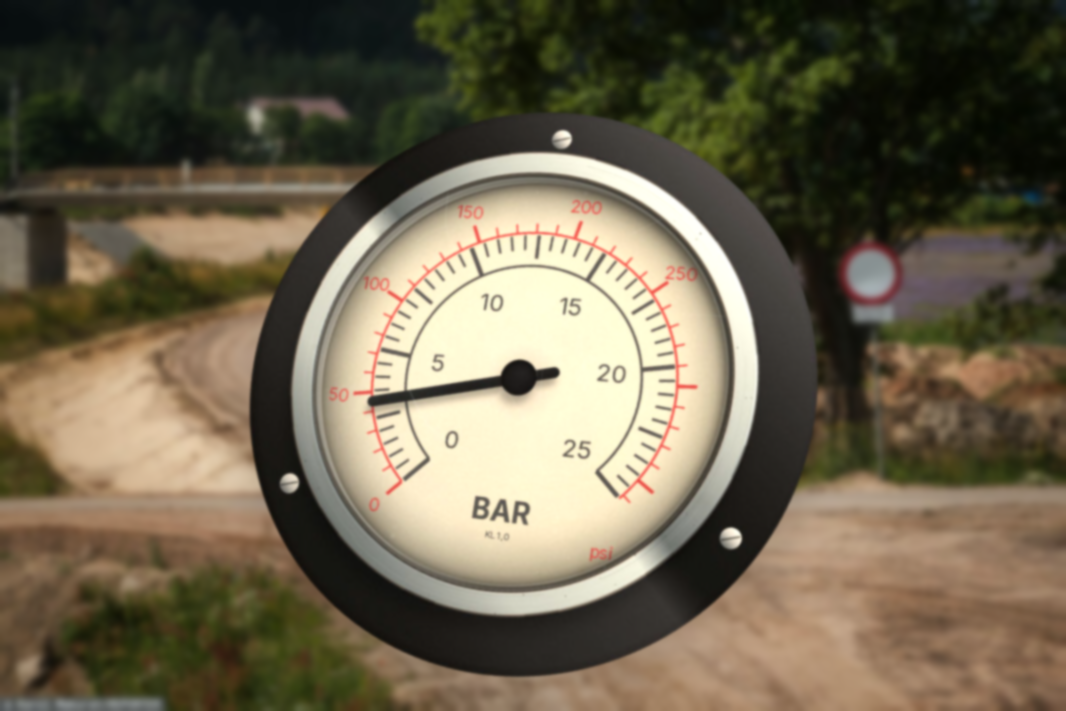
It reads value=3 unit=bar
